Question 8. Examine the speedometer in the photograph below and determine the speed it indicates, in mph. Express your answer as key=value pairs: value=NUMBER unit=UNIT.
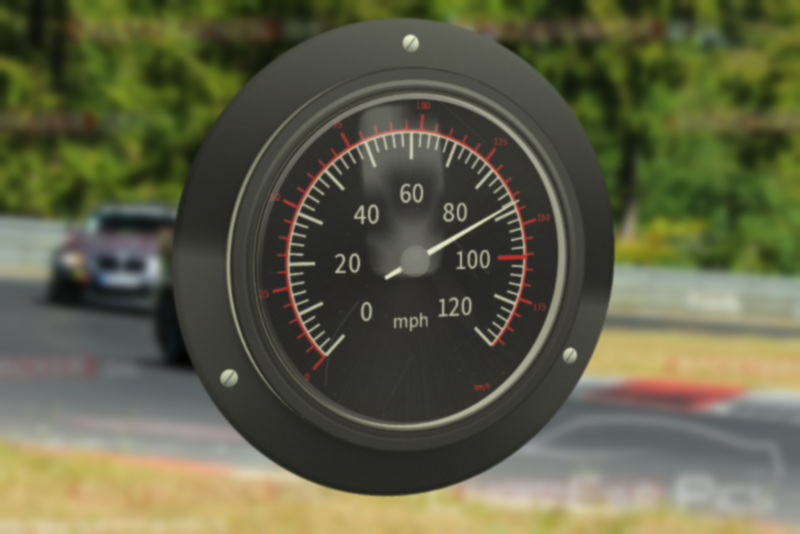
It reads value=88 unit=mph
